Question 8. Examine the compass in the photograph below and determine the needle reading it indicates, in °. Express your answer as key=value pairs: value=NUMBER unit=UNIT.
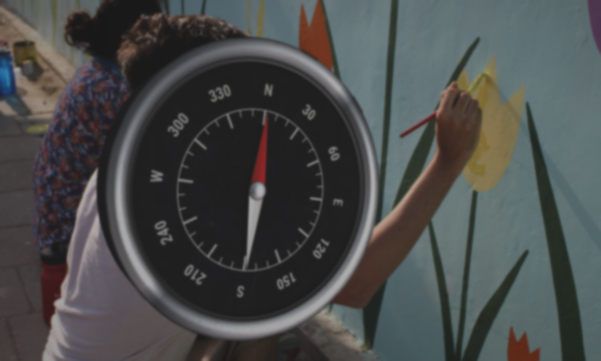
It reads value=0 unit=°
